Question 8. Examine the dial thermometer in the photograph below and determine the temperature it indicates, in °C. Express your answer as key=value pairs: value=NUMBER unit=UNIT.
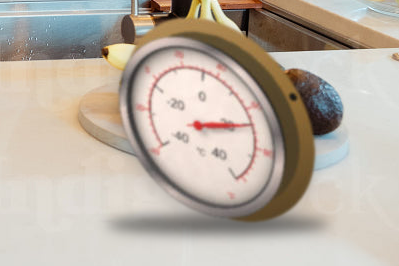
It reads value=20 unit=°C
